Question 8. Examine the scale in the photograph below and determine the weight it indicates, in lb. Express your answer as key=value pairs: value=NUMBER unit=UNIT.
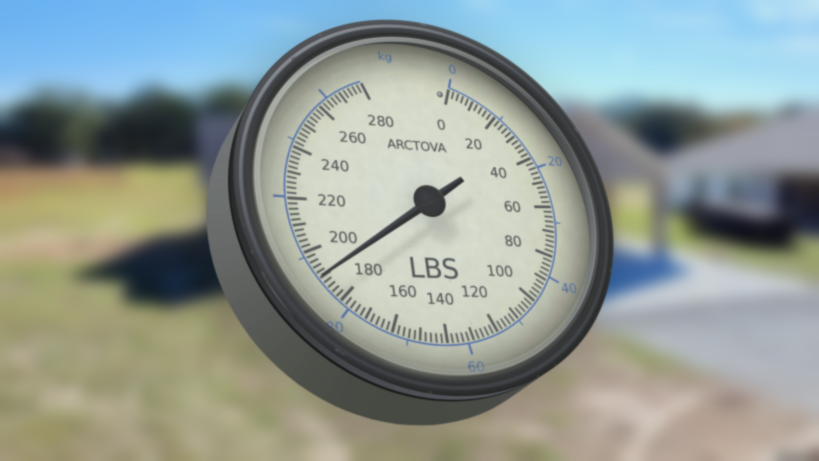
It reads value=190 unit=lb
